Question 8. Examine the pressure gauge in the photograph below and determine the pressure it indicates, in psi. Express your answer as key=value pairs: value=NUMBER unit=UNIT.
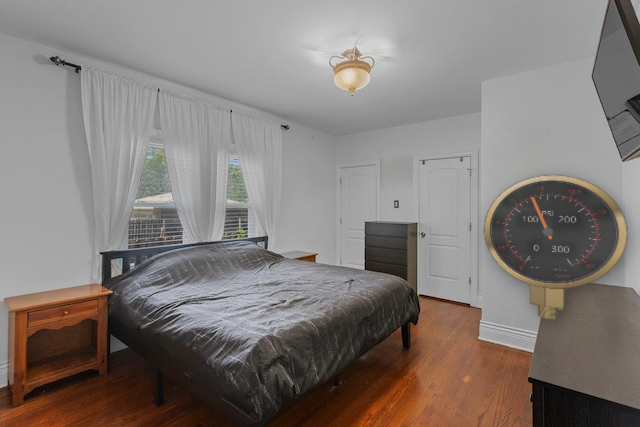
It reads value=130 unit=psi
